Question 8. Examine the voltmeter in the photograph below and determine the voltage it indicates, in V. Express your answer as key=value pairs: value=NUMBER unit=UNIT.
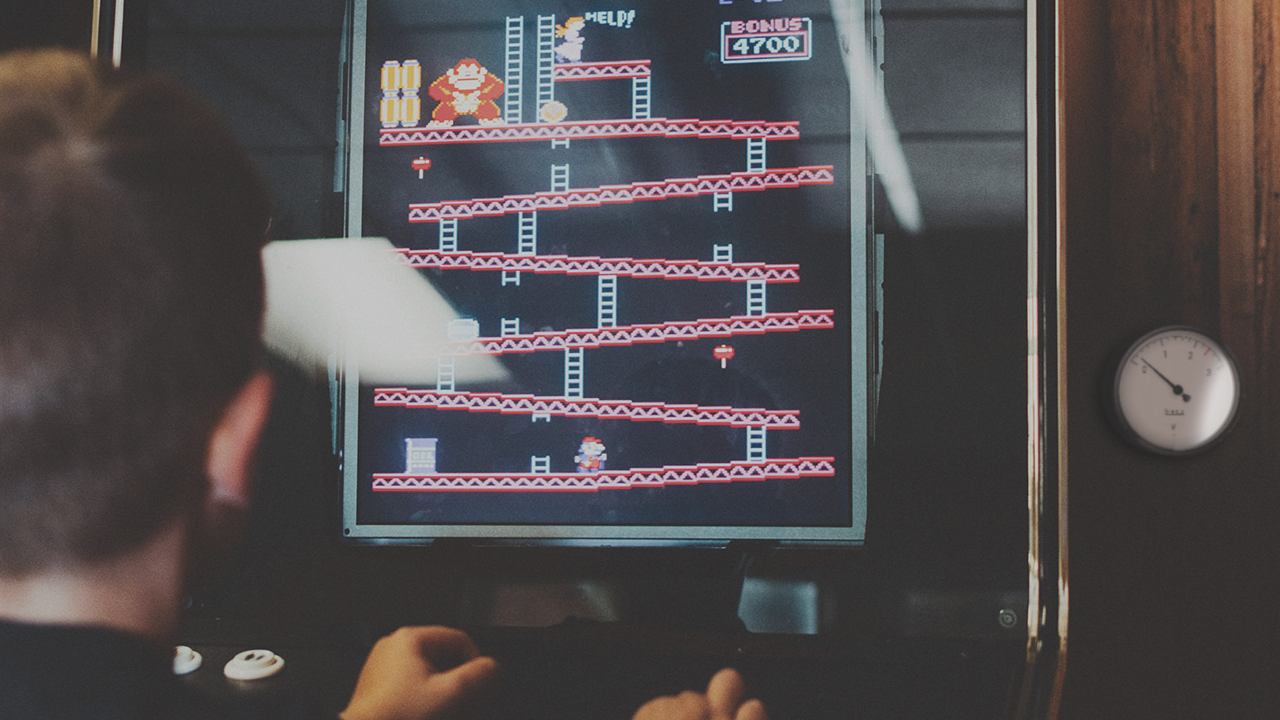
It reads value=0.2 unit=V
